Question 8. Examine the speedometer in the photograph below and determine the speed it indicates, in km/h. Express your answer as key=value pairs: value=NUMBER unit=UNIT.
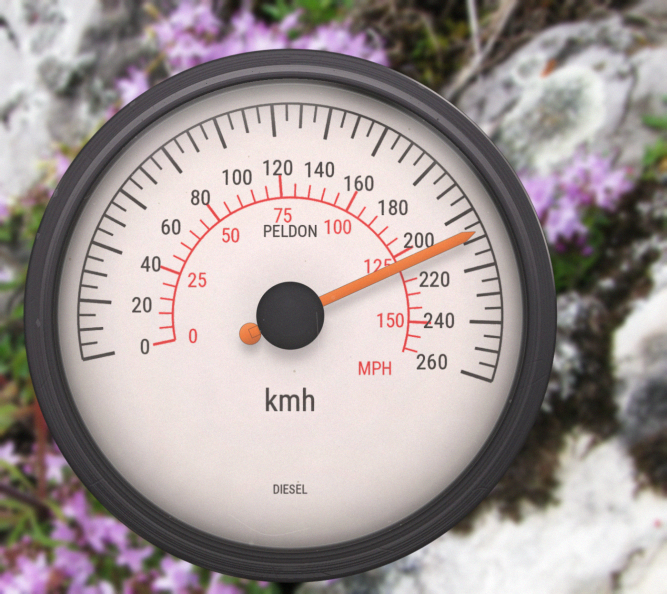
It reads value=207.5 unit=km/h
